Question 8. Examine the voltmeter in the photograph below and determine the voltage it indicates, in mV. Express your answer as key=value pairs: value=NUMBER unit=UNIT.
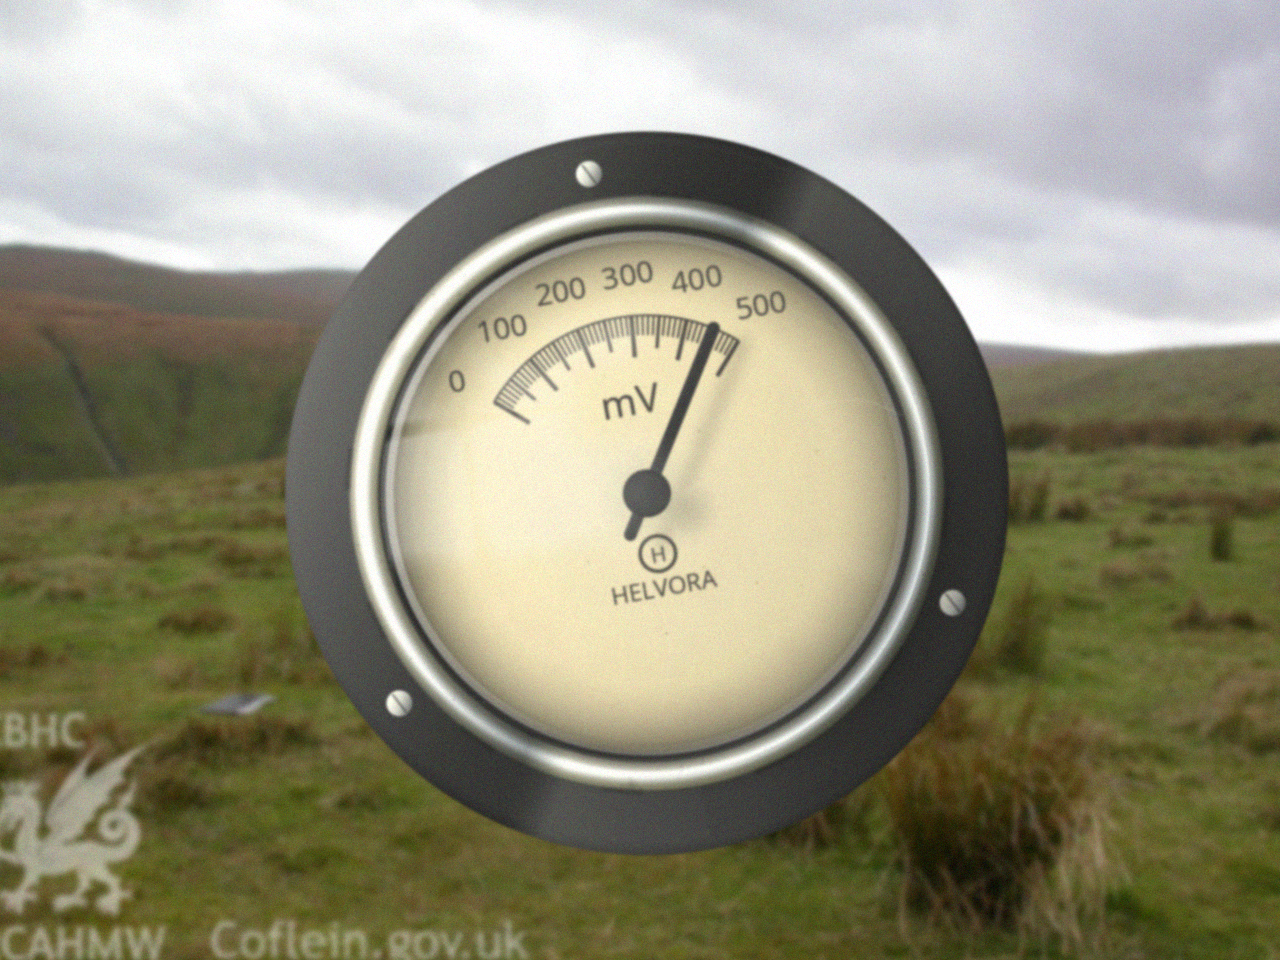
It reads value=450 unit=mV
